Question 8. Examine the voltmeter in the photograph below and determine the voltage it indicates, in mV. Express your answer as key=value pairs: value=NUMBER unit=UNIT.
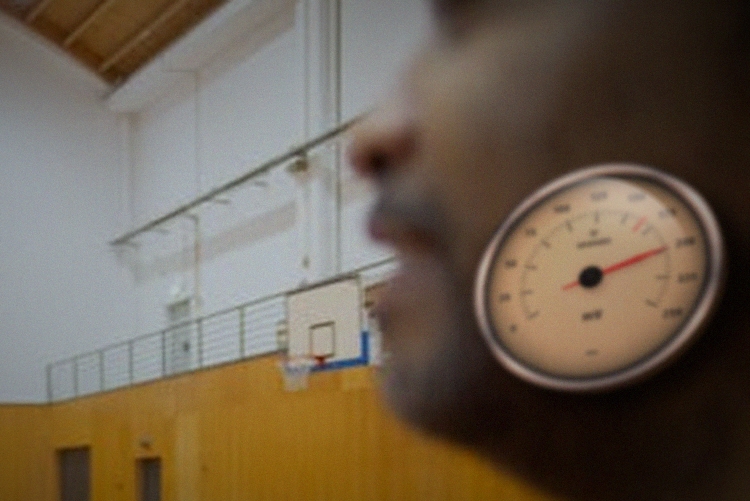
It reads value=200 unit=mV
